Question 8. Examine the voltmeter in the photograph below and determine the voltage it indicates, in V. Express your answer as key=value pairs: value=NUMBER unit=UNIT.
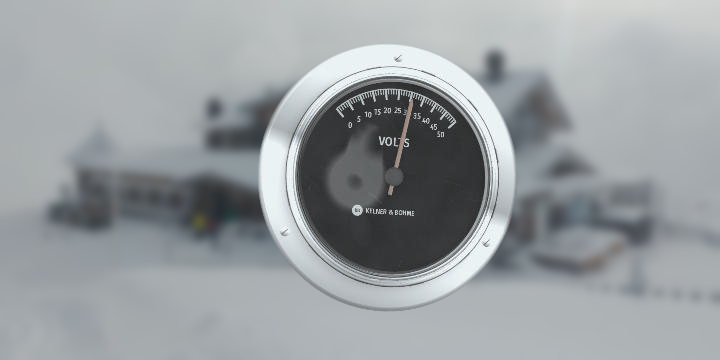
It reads value=30 unit=V
